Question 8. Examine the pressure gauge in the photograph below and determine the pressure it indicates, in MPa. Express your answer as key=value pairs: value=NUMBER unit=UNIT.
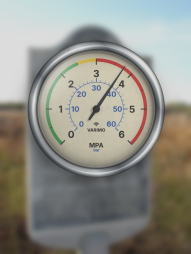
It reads value=3.75 unit=MPa
